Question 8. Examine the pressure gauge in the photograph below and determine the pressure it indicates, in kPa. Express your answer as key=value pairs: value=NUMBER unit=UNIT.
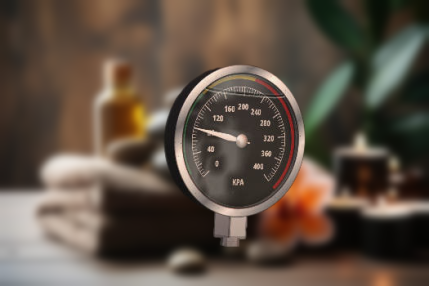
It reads value=80 unit=kPa
